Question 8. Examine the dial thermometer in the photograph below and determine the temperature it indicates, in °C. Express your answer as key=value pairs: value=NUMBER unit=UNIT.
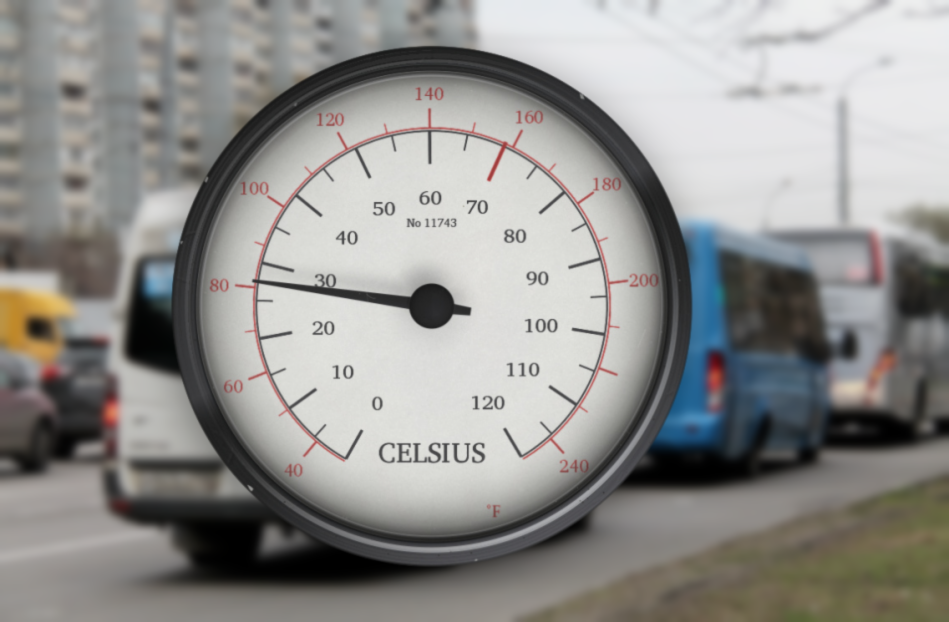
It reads value=27.5 unit=°C
